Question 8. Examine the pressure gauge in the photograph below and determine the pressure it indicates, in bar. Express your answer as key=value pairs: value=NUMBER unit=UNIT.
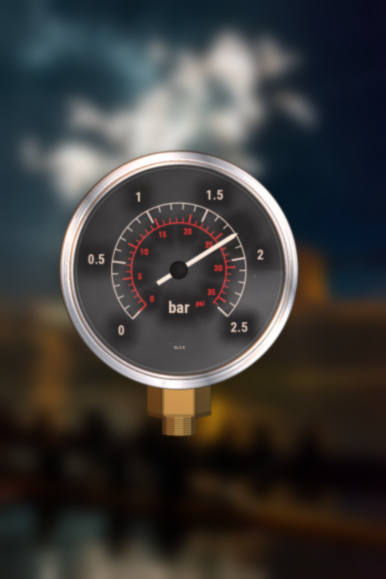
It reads value=1.8 unit=bar
